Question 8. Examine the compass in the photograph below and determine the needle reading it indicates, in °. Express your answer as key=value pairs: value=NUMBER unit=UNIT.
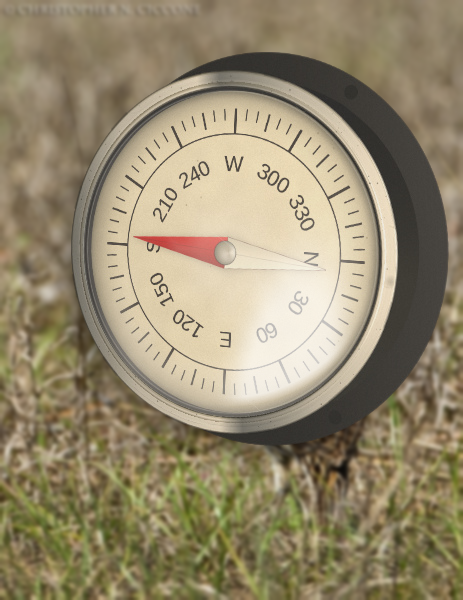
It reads value=185 unit=°
